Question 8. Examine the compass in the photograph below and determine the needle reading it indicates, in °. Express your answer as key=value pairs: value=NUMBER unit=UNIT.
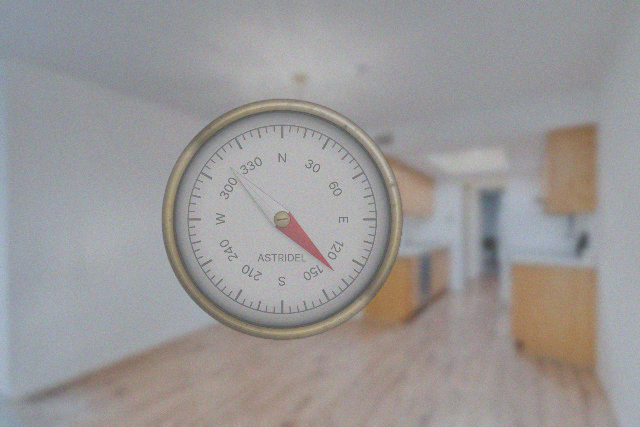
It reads value=135 unit=°
